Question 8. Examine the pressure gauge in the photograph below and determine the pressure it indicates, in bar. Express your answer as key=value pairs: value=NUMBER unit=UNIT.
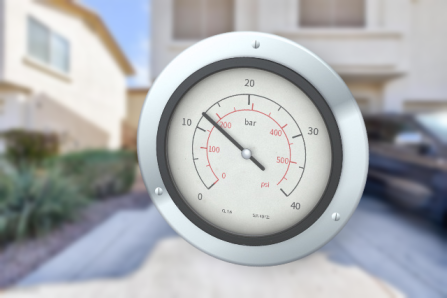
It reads value=12.5 unit=bar
